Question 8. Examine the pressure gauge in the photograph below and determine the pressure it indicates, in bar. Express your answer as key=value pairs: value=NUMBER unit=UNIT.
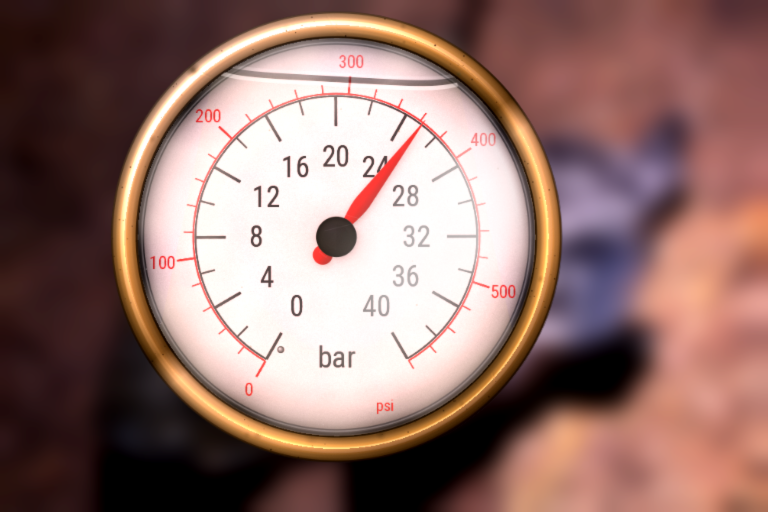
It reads value=25 unit=bar
